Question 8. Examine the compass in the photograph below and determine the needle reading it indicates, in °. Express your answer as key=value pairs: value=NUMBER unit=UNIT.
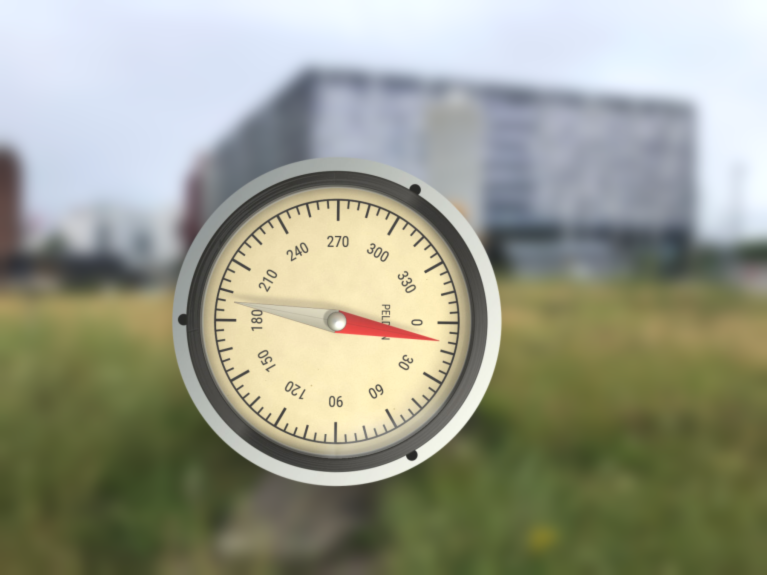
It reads value=10 unit=°
